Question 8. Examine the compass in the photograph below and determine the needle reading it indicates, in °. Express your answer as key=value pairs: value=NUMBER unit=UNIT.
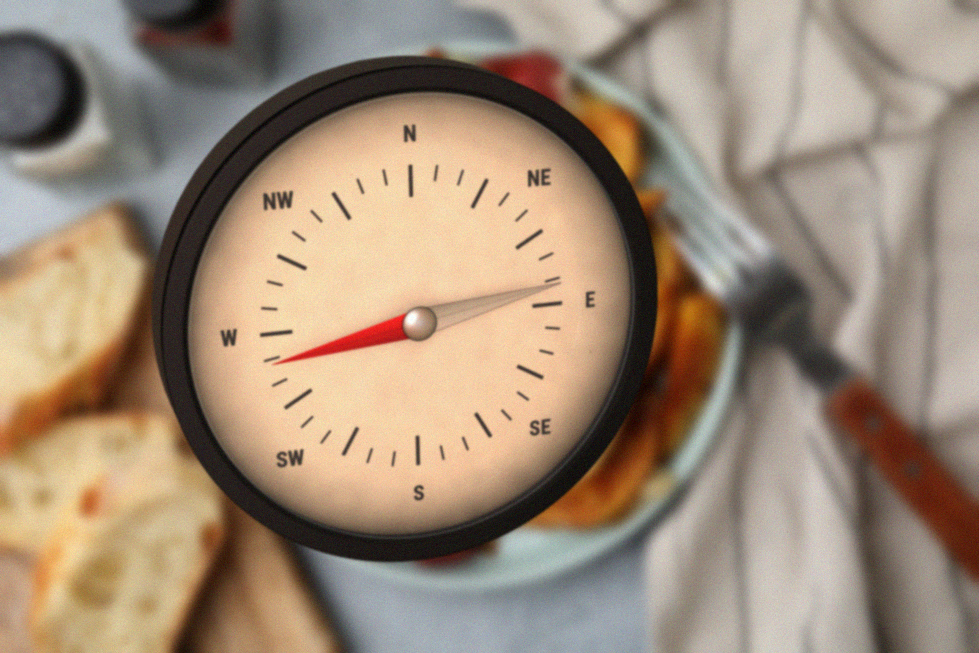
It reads value=260 unit=°
